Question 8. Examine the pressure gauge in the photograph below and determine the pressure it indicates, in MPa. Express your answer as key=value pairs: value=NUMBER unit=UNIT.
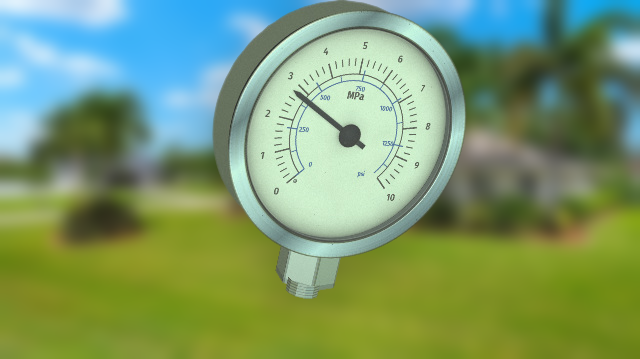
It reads value=2.8 unit=MPa
